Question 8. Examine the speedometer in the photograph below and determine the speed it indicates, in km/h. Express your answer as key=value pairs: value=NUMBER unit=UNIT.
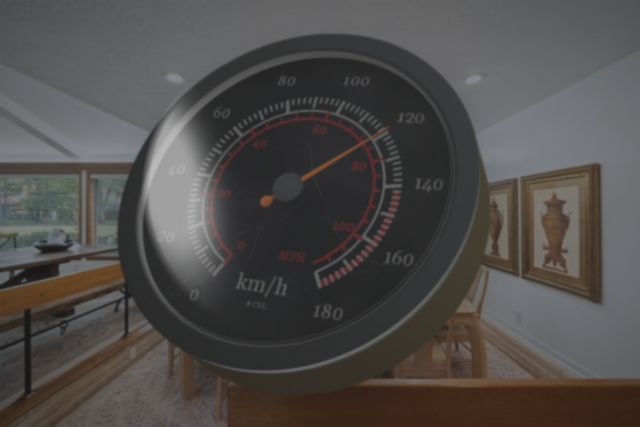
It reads value=120 unit=km/h
